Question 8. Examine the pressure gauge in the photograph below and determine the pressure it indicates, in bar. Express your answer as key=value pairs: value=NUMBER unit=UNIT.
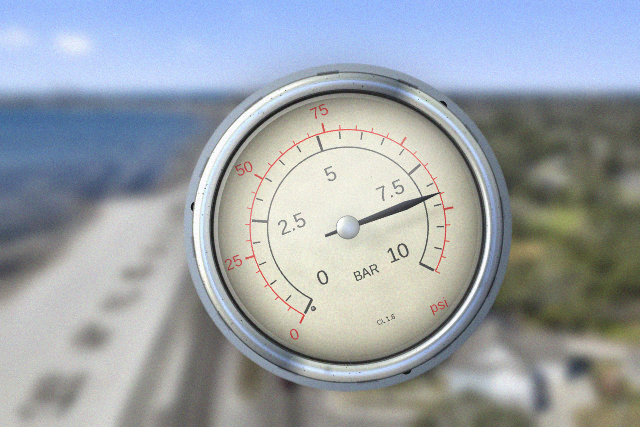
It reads value=8.25 unit=bar
